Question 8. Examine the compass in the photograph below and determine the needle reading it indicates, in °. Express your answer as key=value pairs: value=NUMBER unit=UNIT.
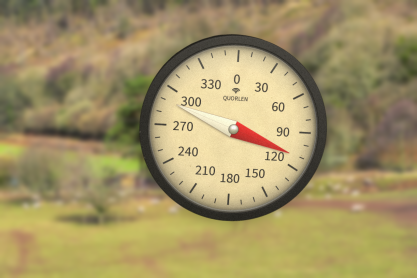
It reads value=110 unit=°
